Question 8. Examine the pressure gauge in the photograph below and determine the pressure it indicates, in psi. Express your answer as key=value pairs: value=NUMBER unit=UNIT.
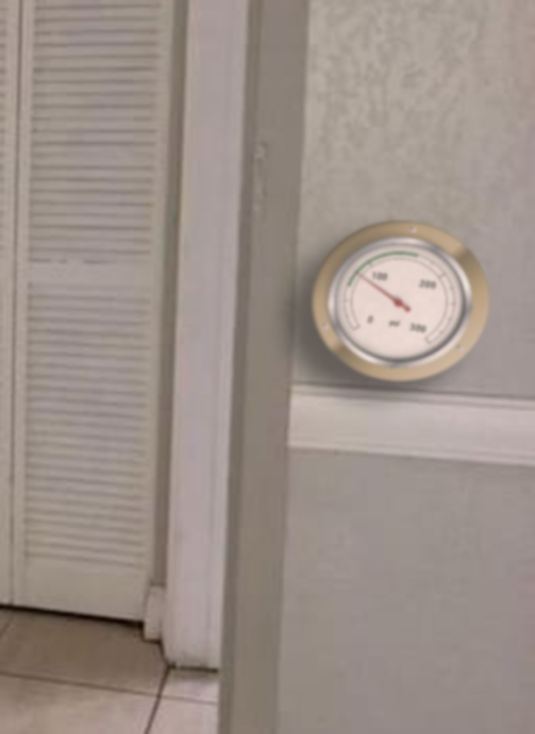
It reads value=80 unit=psi
